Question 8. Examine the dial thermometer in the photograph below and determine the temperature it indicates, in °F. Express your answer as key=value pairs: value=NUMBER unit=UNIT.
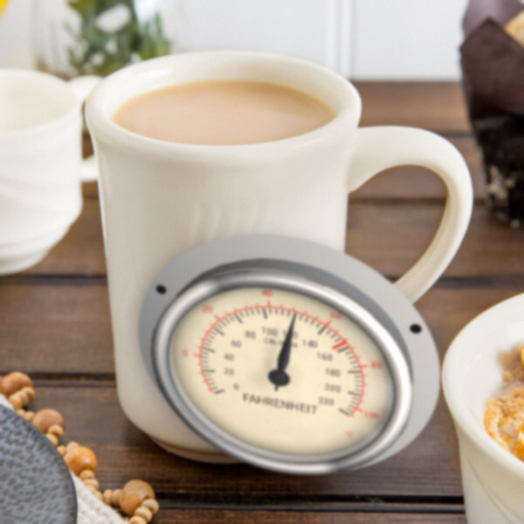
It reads value=120 unit=°F
